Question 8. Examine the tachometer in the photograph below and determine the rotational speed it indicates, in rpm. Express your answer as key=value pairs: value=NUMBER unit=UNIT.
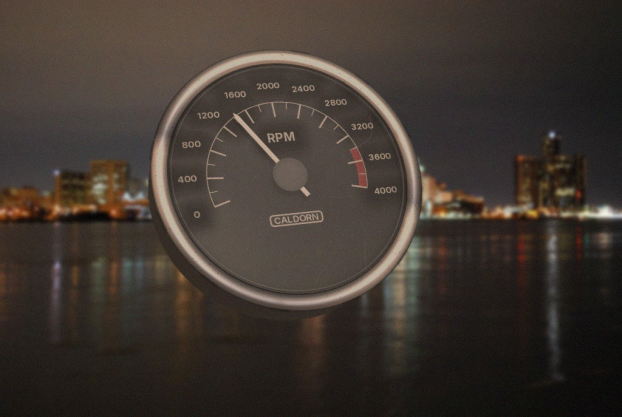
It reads value=1400 unit=rpm
